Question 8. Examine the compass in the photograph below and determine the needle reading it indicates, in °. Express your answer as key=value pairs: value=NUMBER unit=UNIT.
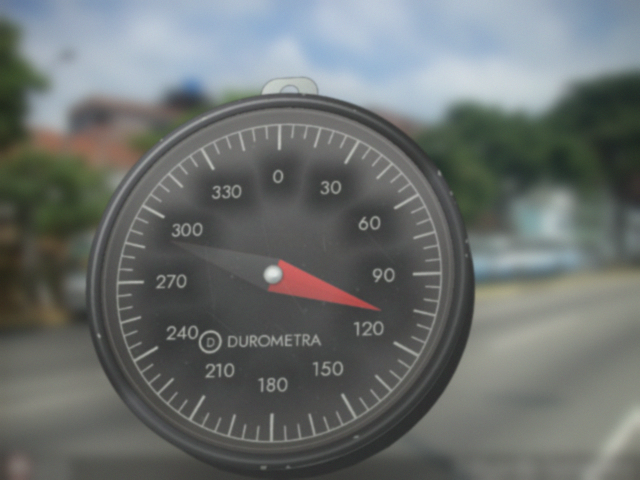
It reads value=110 unit=°
